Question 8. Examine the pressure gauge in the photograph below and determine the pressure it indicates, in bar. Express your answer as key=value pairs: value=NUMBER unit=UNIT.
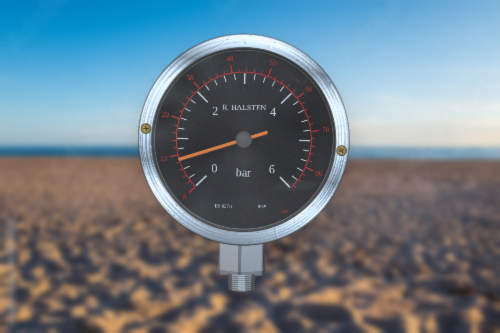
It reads value=0.6 unit=bar
